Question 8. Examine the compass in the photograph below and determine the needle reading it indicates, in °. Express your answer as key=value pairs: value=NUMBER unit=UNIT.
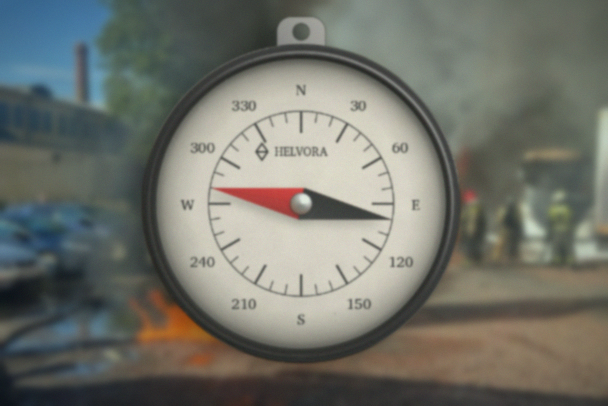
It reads value=280 unit=°
